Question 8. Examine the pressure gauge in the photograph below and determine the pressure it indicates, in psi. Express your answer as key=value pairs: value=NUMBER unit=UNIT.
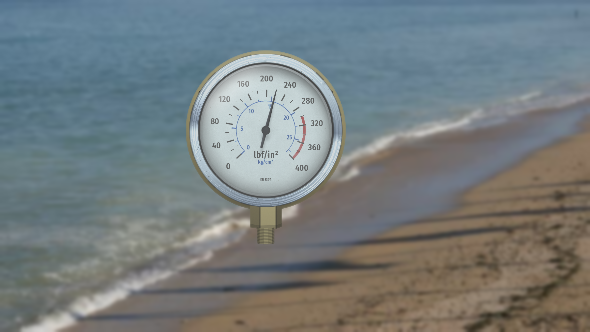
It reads value=220 unit=psi
